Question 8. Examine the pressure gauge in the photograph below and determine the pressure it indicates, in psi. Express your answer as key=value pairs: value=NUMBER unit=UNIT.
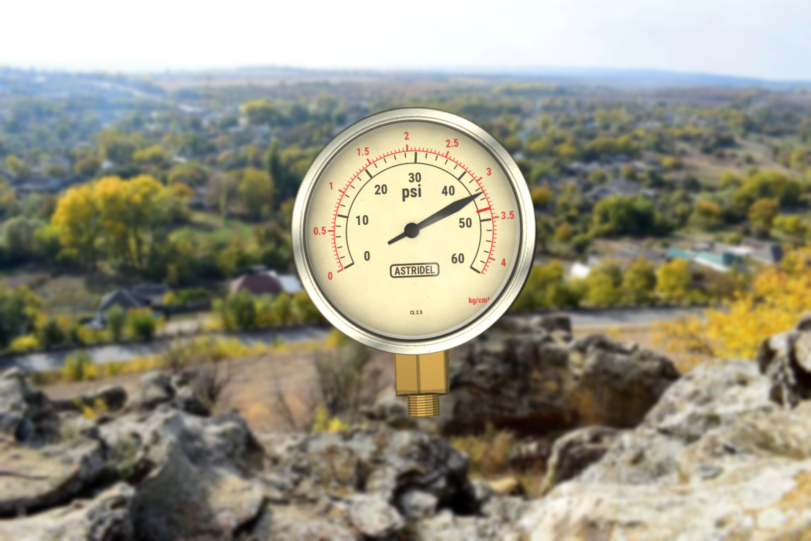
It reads value=45 unit=psi
